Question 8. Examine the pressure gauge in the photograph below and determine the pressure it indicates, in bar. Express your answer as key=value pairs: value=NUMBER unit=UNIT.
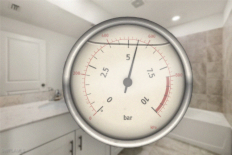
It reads value=5.5 unit=bar
